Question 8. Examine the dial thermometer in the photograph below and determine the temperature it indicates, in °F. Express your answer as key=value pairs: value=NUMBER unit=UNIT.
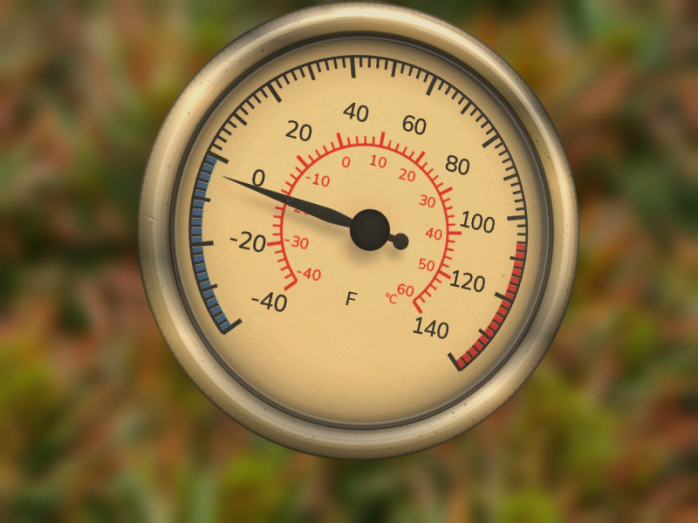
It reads value=-4 unit=°F
